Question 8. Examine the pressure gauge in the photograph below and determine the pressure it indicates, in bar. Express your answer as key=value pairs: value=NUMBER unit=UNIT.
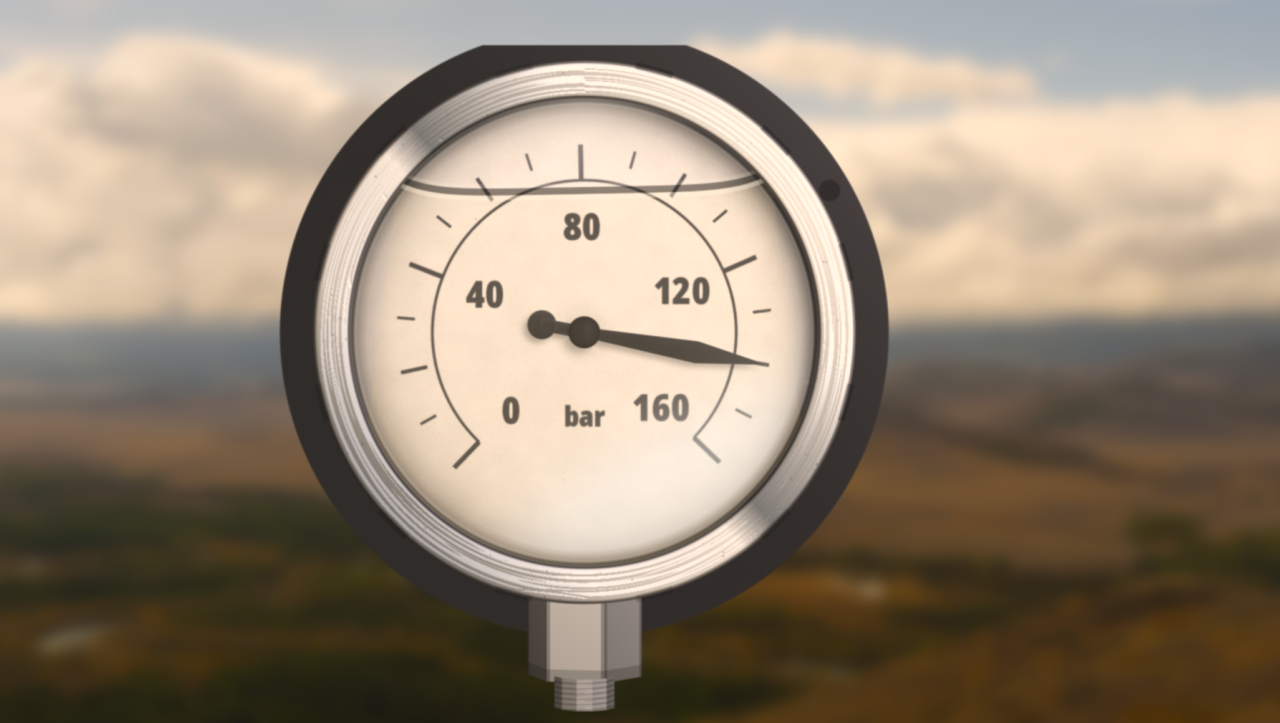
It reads value=140 unit=bar
